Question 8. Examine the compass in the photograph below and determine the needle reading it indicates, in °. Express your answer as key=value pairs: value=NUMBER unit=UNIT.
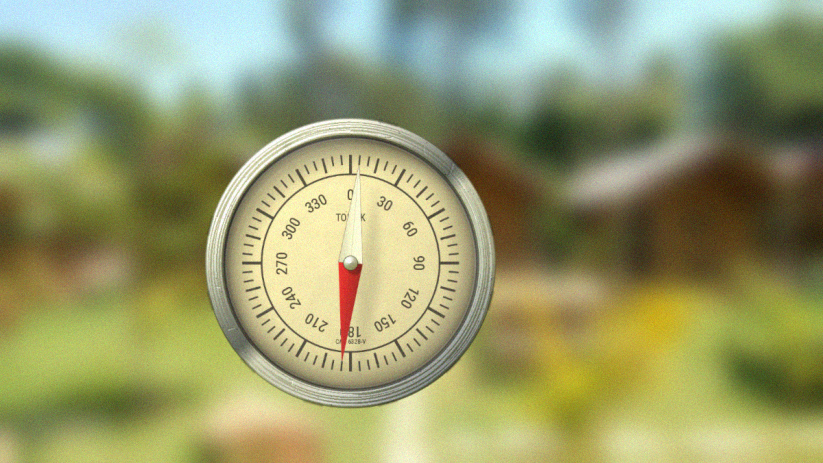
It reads value=185 unit=°
